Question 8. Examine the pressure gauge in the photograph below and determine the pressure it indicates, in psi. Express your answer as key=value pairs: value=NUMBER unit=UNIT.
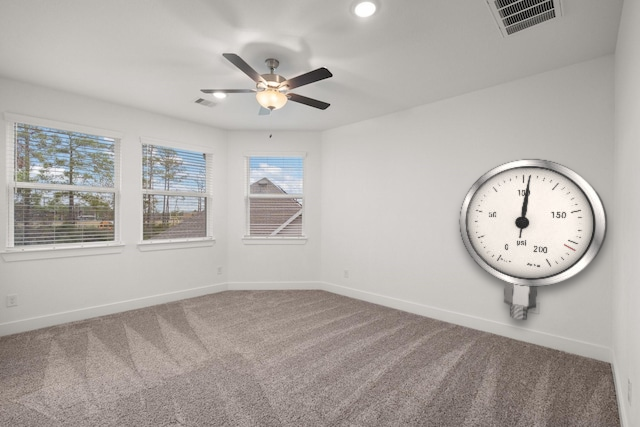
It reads value=105 unit=psi
